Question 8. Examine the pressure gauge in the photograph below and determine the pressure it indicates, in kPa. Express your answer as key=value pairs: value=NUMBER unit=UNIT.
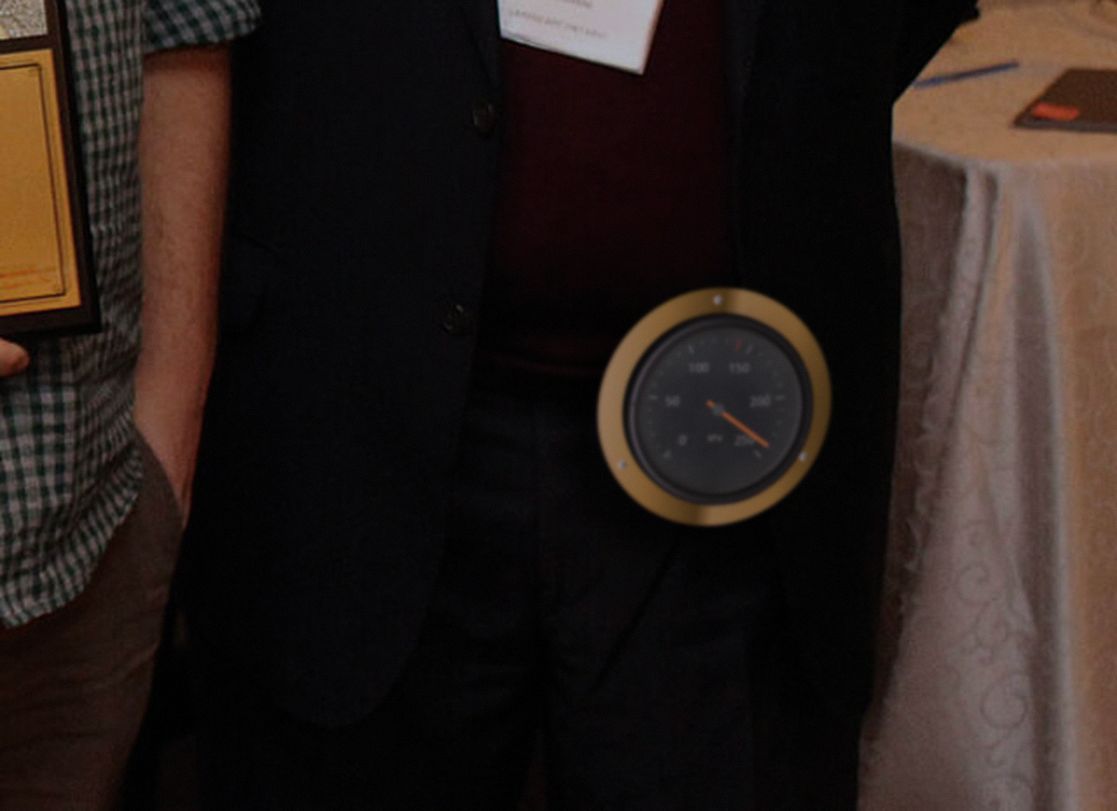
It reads value=240 unit=kPa
